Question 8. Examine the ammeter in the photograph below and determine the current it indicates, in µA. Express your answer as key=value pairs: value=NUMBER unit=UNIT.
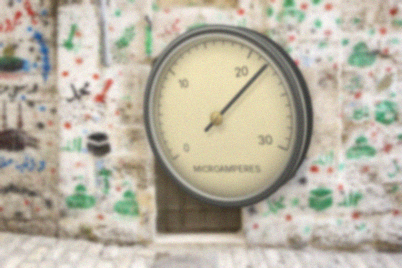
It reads value=22 unit=µA
